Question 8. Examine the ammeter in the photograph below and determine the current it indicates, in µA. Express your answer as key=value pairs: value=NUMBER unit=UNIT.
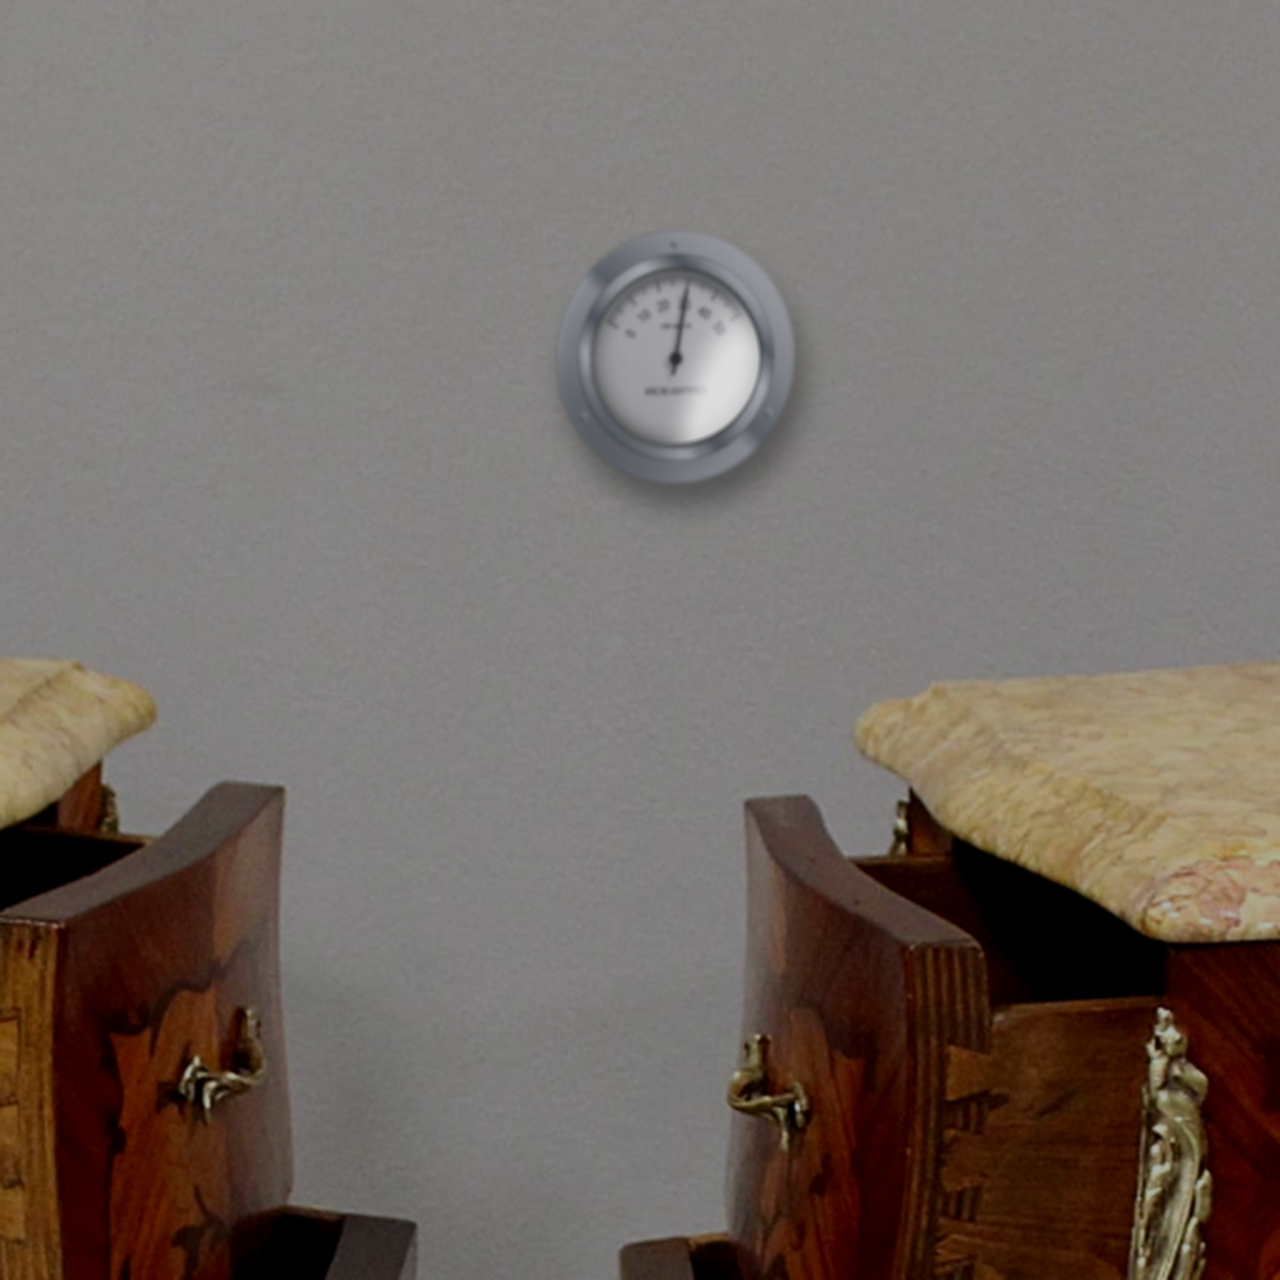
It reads value=30 unit=µA
